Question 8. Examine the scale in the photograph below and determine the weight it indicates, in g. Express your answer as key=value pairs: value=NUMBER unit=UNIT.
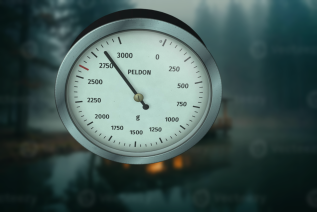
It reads value=2850 unit=g
